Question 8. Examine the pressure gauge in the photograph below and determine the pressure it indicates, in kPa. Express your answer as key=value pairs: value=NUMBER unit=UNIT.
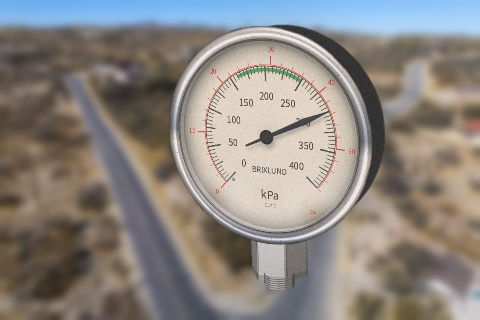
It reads value=300 unit=kPa
